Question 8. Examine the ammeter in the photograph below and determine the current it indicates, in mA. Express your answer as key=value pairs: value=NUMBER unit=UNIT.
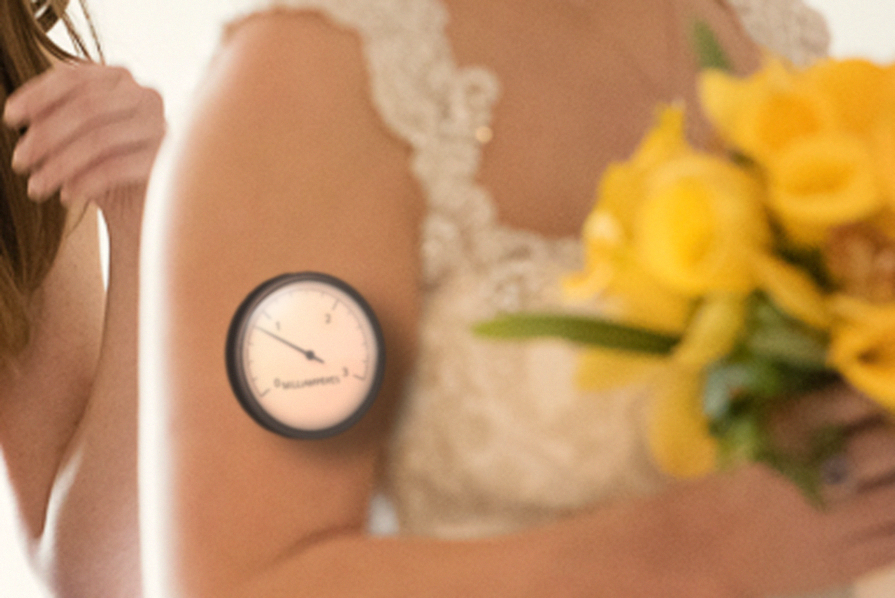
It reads value=0.8 unit=mA
